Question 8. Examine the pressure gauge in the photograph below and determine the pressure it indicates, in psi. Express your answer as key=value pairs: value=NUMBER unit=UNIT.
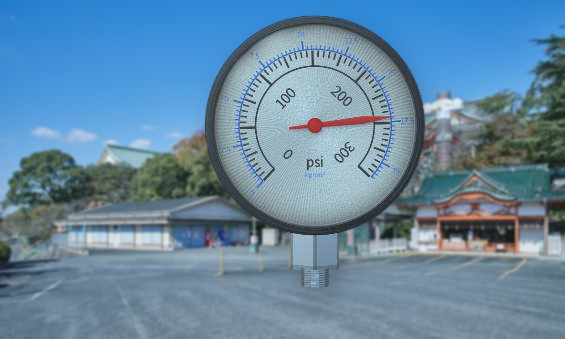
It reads value=245 unit=psi
